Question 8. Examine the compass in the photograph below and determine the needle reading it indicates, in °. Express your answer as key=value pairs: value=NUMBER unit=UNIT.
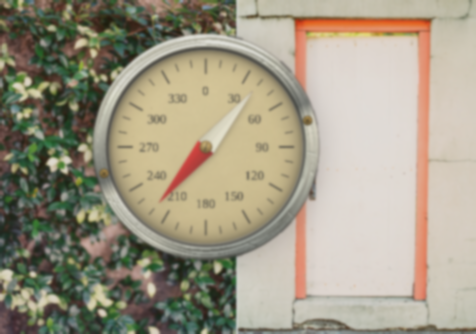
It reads value=220 unit=°
